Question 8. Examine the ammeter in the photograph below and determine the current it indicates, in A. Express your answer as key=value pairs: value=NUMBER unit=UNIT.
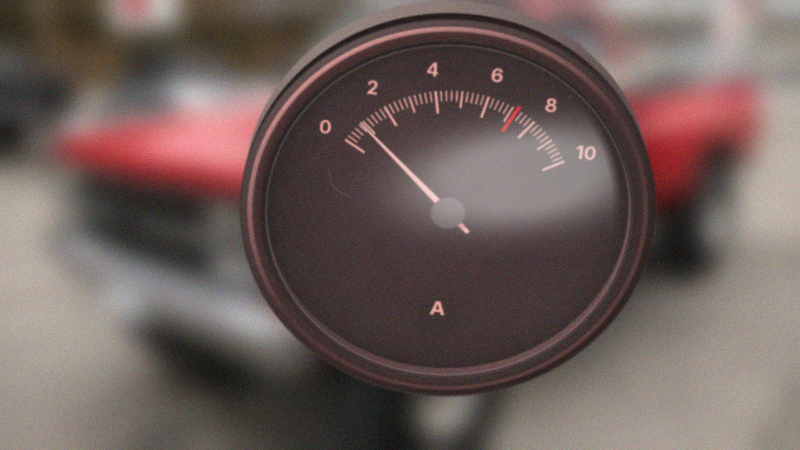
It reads value=1 unit=A
